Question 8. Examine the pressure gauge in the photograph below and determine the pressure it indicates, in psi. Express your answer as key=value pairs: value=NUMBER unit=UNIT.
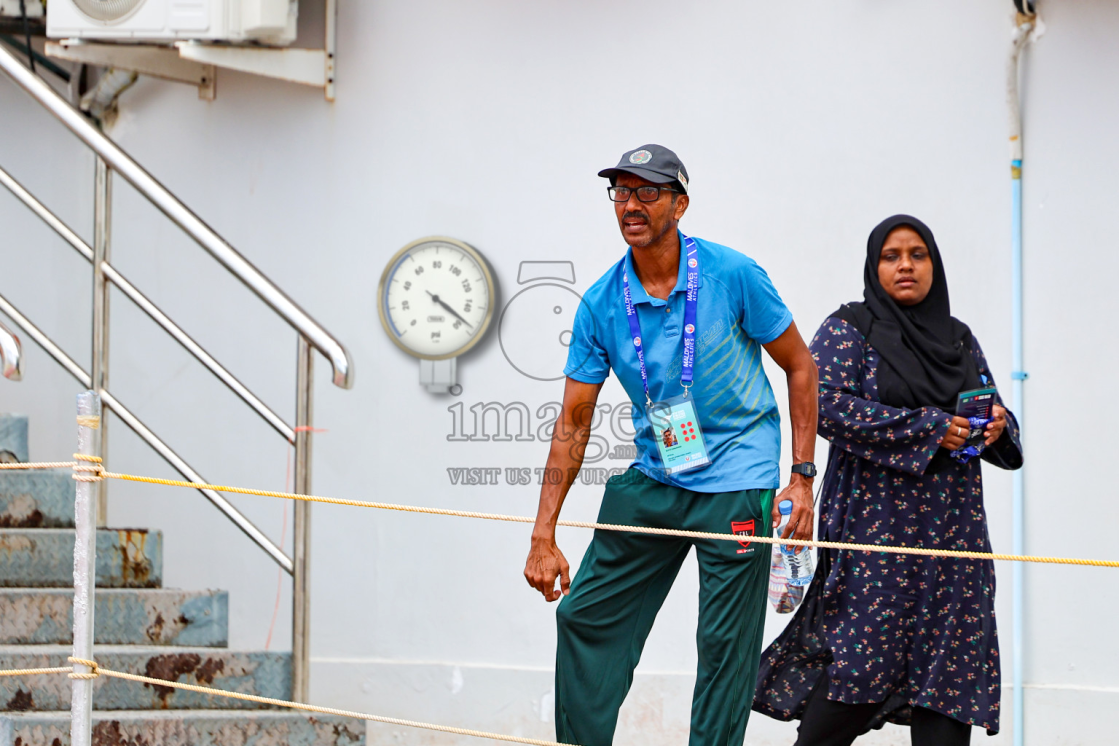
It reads value=155 unit=psi
